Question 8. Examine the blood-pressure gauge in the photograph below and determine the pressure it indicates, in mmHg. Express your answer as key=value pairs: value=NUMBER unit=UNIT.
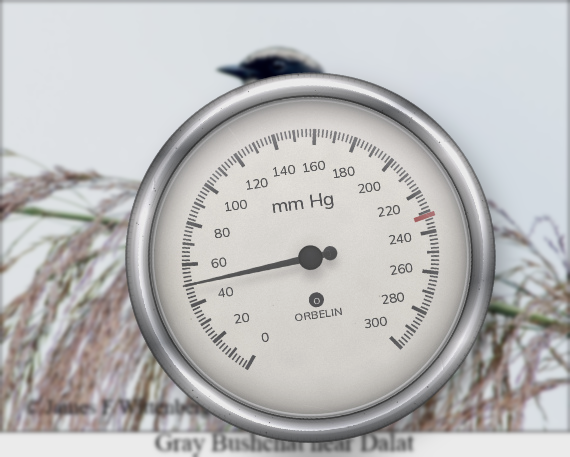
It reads value=50 unit=mmHg
